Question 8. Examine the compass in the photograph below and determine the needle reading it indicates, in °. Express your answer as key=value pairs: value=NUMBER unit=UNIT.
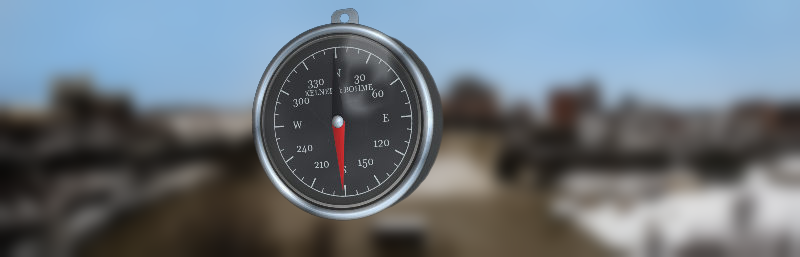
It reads value=180 unit=°
